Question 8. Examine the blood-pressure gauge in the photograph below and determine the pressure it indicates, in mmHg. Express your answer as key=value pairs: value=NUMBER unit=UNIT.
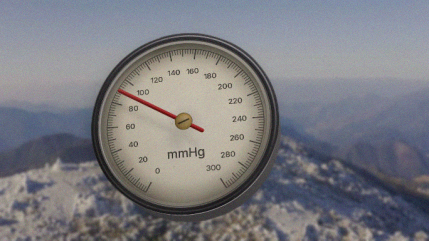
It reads value=90 unit=mmHg
